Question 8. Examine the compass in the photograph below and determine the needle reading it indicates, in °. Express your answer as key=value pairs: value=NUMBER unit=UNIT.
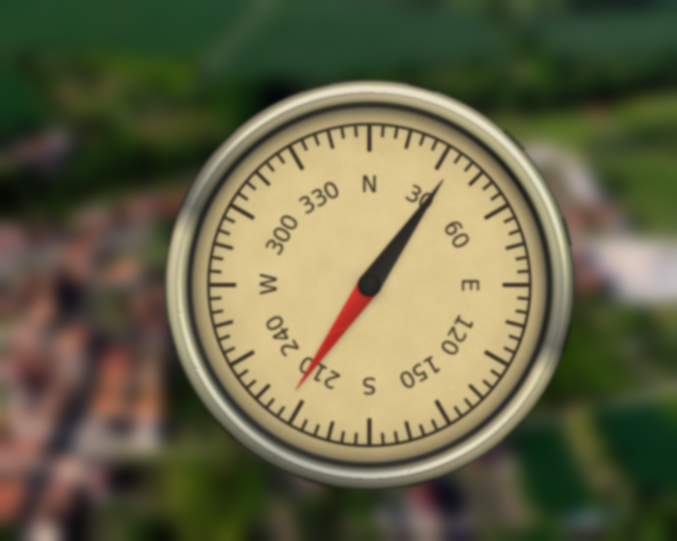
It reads value=215 unit=°
